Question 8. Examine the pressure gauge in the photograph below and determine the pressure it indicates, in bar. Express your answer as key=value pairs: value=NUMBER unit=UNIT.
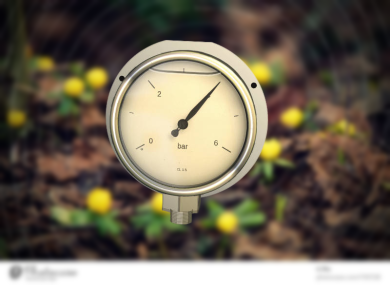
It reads value=4 unit=bar
